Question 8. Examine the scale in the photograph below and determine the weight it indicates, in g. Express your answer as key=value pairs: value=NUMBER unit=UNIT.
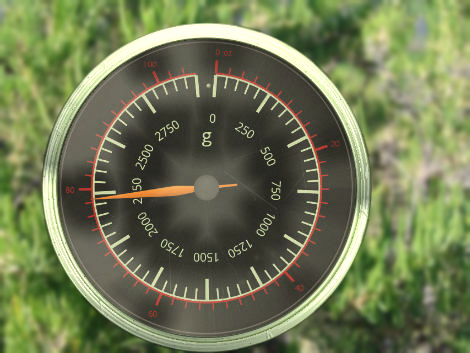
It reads value=2225 unit=g
